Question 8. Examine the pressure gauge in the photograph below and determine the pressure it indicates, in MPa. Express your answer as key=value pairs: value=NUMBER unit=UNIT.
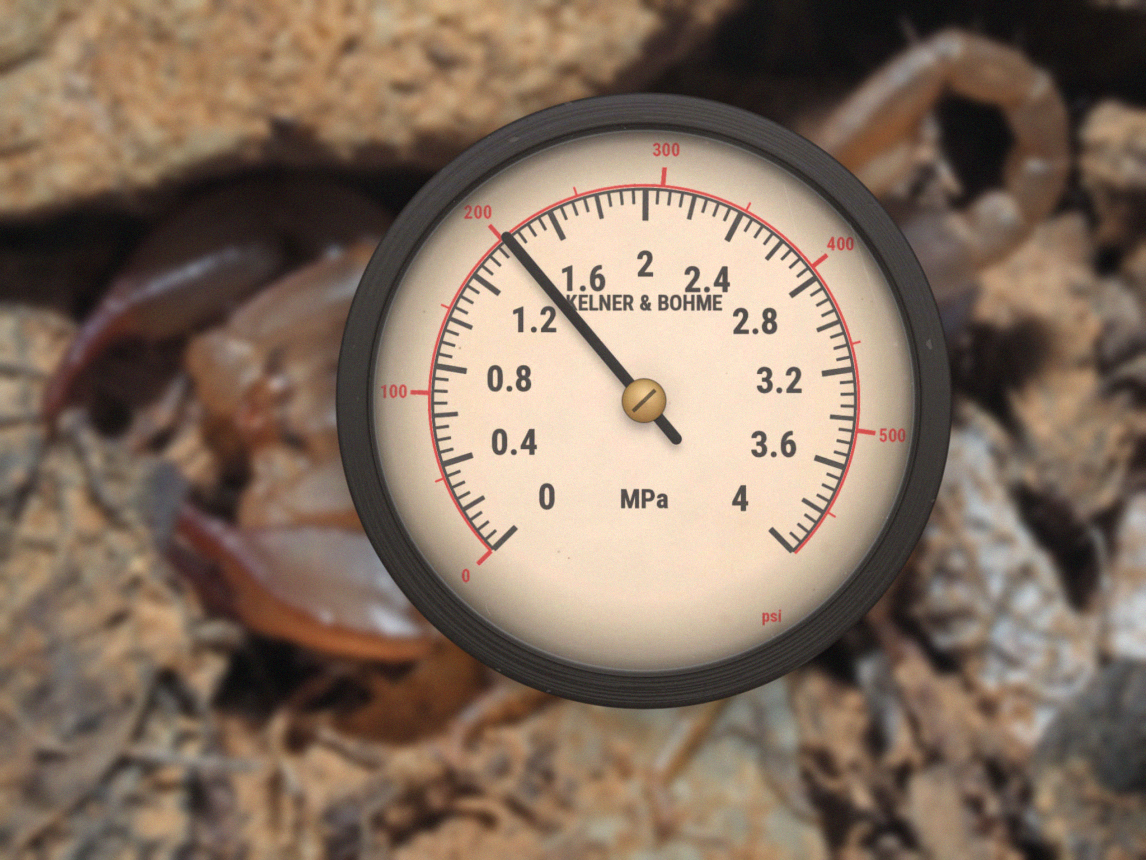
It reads value=1.4 unit=MPa
